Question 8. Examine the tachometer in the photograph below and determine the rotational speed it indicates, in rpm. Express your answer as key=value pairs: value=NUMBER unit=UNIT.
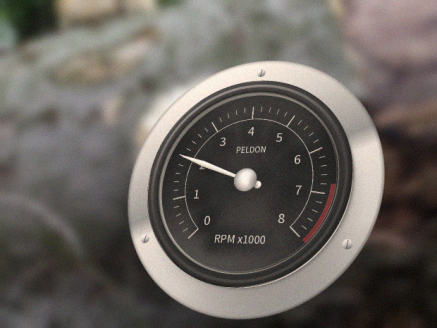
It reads value=2000 unit=rpm
